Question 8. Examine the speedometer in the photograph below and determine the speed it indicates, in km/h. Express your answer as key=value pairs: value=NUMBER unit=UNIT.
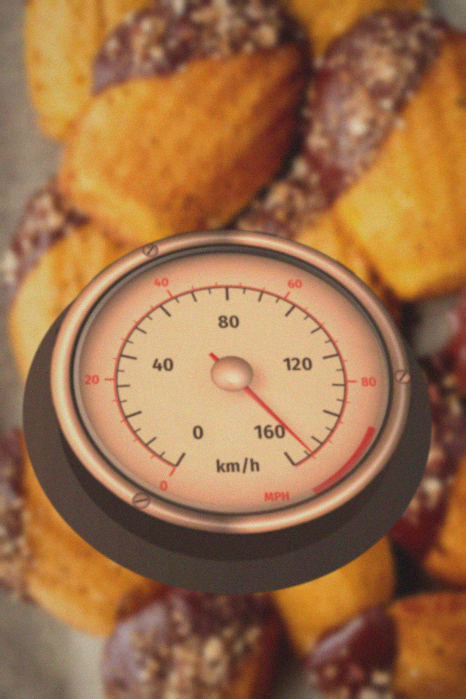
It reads value=155 unit=km/h
